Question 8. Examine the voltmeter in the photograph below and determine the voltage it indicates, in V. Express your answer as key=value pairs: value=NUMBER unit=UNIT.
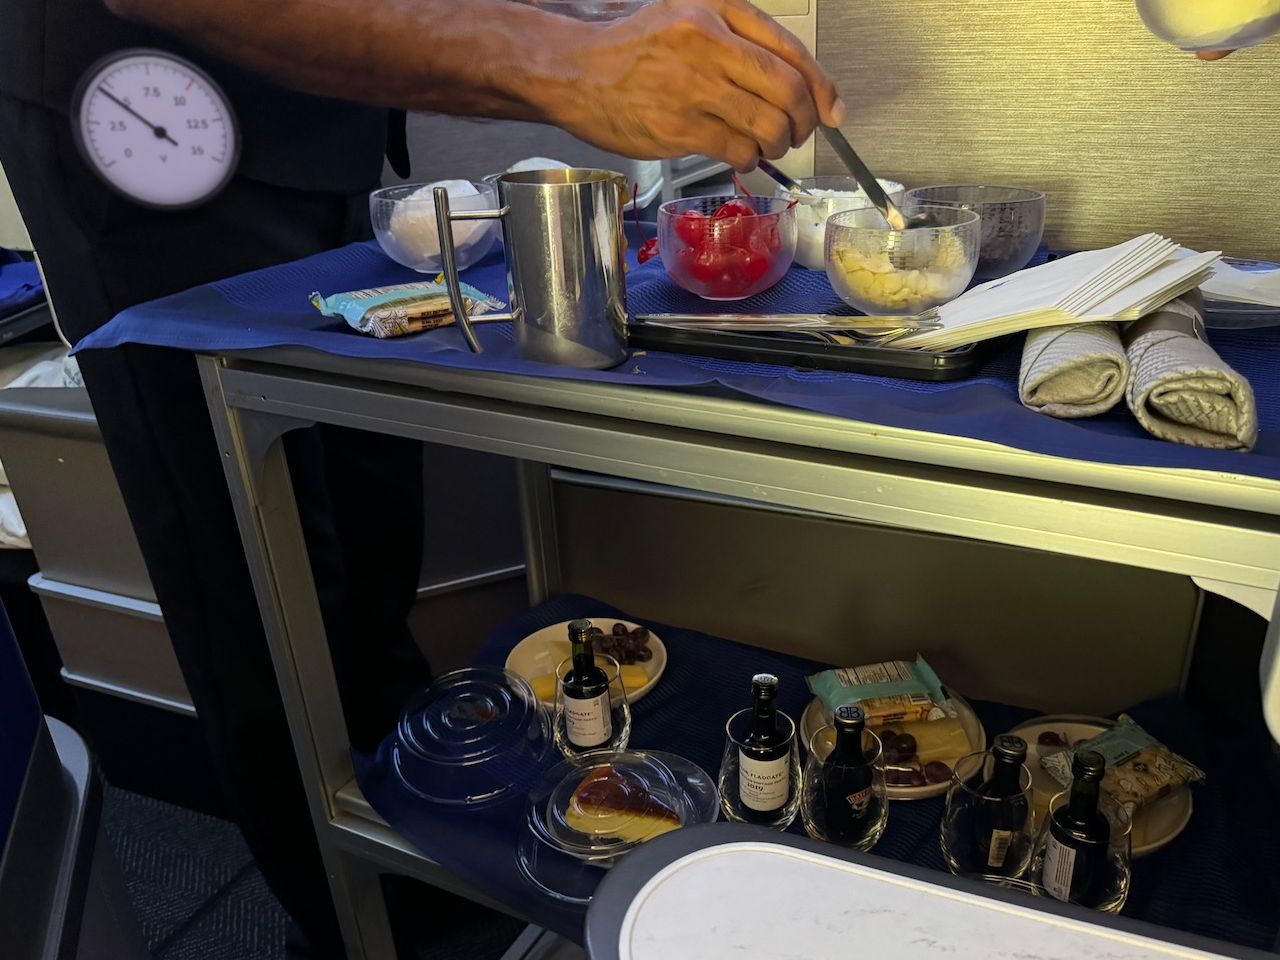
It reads value=4.5 unit=V
